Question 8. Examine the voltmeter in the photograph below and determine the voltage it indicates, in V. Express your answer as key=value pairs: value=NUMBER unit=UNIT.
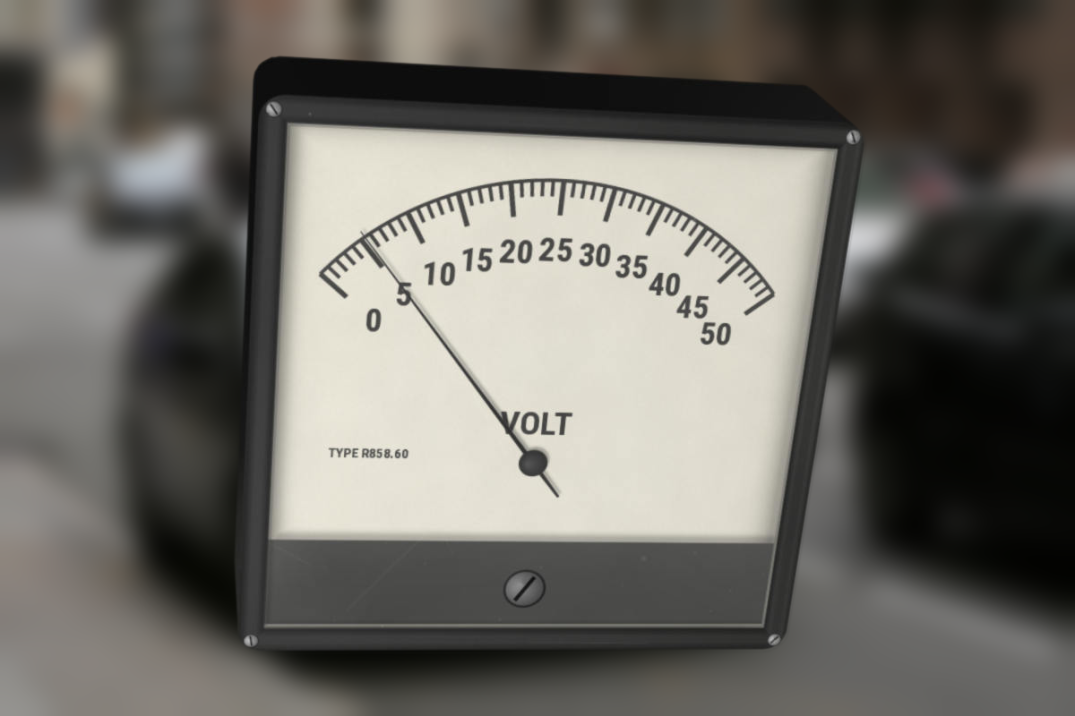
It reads value=5.5 unit=V
